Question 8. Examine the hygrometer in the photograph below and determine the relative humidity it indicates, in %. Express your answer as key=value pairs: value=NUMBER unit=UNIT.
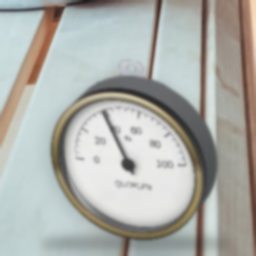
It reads value=40 unit=%
